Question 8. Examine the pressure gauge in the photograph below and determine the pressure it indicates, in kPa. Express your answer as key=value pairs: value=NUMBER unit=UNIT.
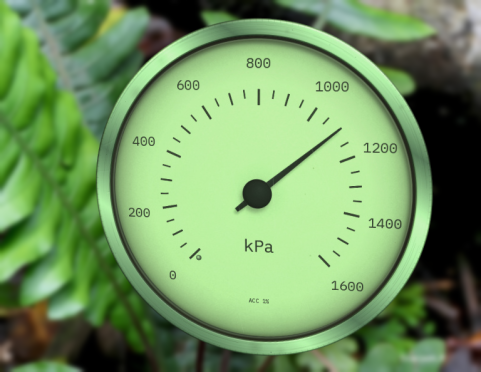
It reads value=1100 unit=kPa
